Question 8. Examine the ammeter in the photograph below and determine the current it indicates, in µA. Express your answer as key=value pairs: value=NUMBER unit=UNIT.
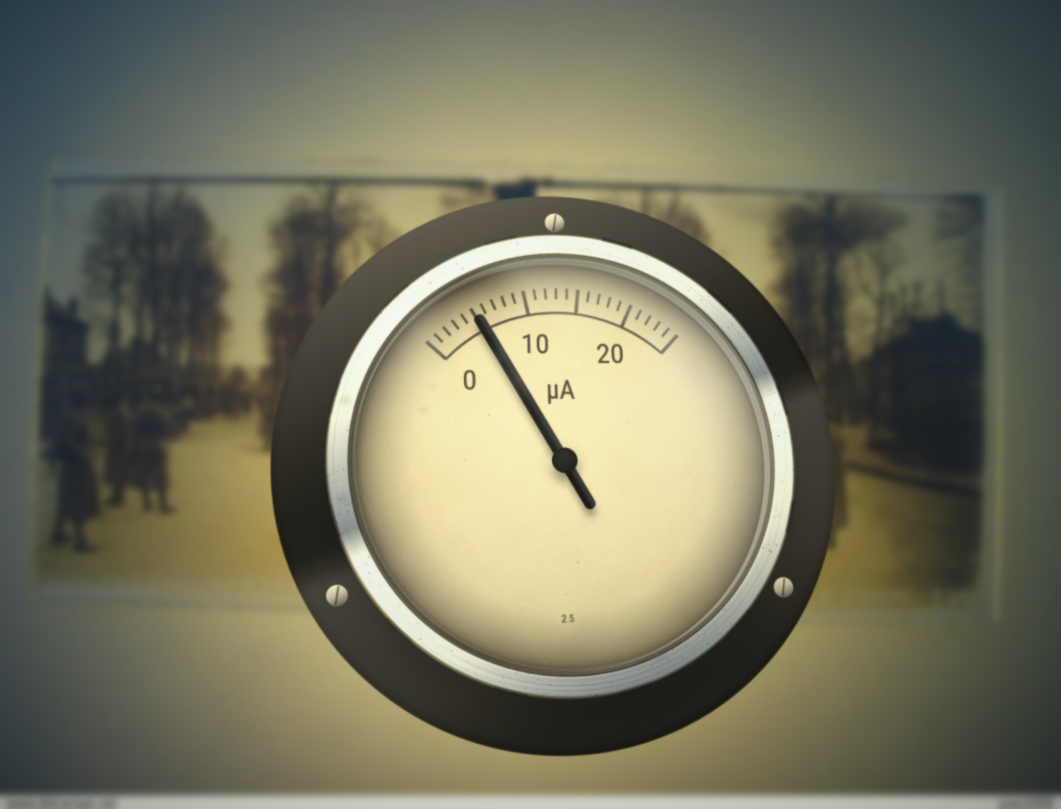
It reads value=5 unit=µA
